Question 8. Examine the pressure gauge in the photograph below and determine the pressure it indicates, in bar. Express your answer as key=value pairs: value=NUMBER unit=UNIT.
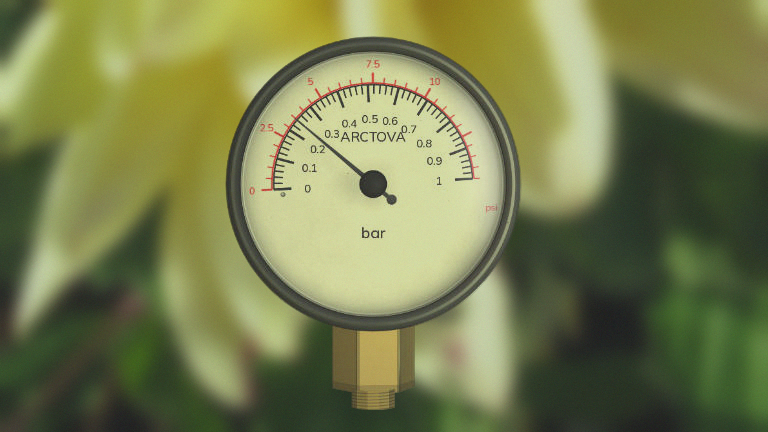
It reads value=0.24 unit=bar
